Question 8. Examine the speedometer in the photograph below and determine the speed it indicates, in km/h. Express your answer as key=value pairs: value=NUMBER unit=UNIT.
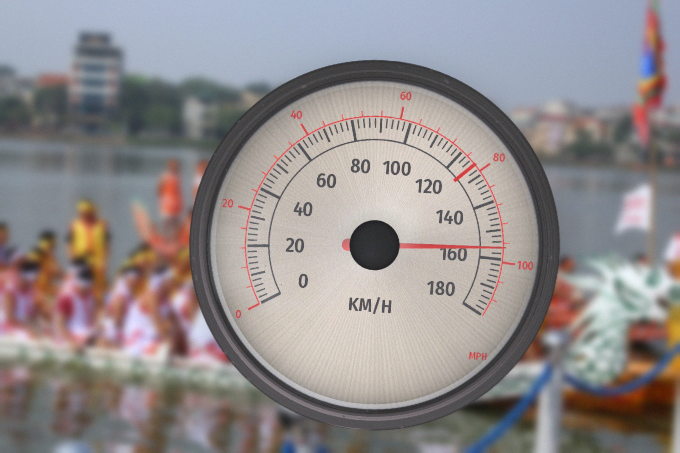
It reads value=156 unit=km/h
